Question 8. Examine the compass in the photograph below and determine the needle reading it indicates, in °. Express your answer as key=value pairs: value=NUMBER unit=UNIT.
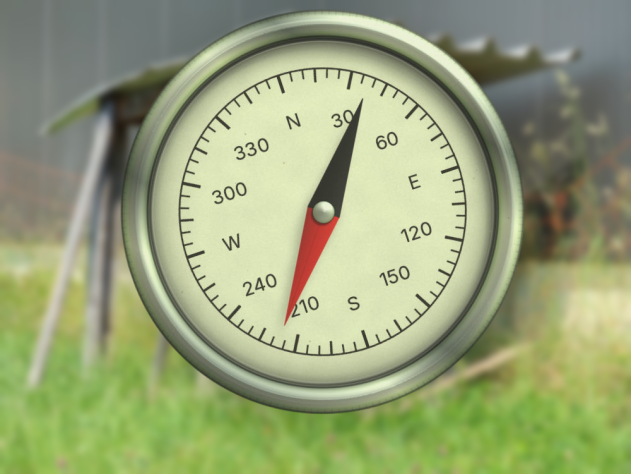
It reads value=217.5 unit=°
